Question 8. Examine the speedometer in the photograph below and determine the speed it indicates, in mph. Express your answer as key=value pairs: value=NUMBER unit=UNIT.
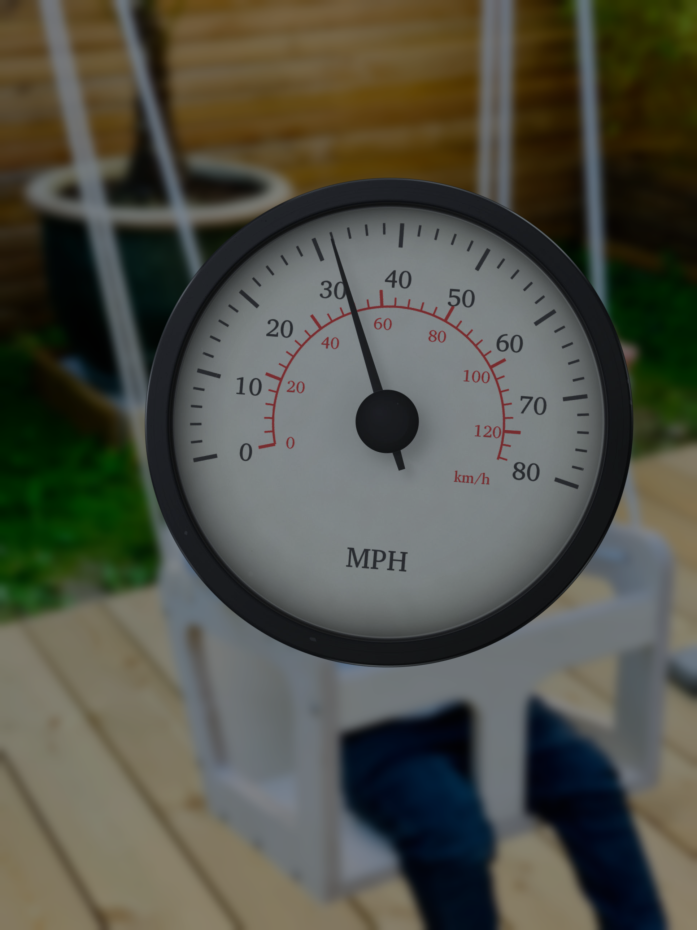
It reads value=32 unit=mph
